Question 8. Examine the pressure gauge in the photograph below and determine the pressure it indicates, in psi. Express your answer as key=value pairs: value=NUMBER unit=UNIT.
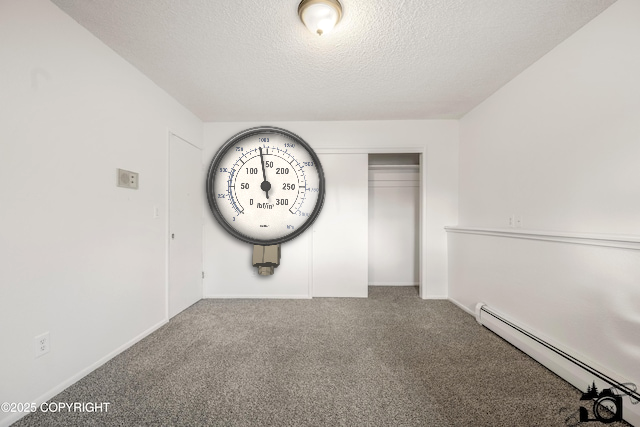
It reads value=140 unit=psi
